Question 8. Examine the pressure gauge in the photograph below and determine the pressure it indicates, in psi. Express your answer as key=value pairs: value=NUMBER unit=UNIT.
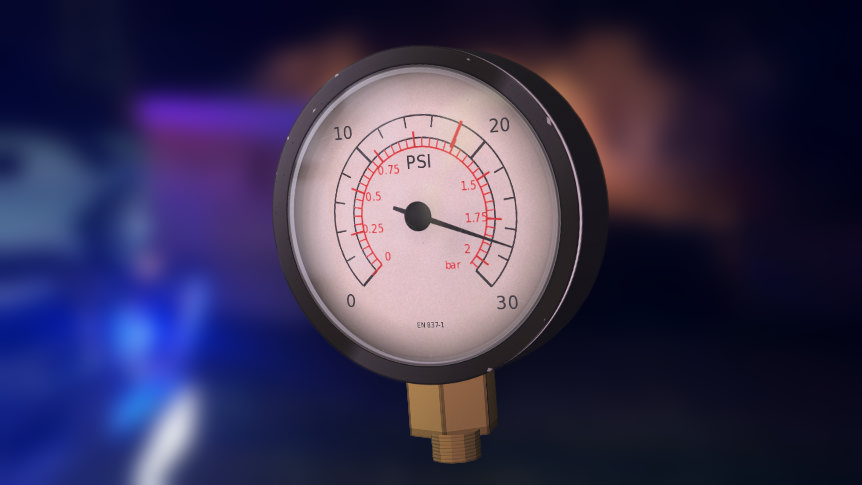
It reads value=27 unit=psi
